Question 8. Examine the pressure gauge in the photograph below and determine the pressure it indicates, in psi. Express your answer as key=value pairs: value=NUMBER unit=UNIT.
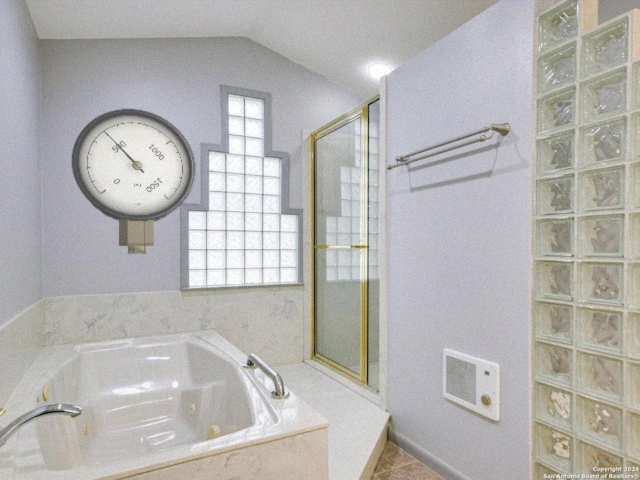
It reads value=500 unit=psi
